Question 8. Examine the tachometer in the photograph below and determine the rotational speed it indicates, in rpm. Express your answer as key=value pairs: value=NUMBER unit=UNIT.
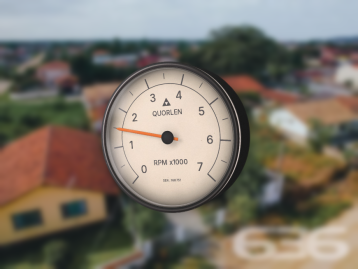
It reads value=1500 unit=rpm
